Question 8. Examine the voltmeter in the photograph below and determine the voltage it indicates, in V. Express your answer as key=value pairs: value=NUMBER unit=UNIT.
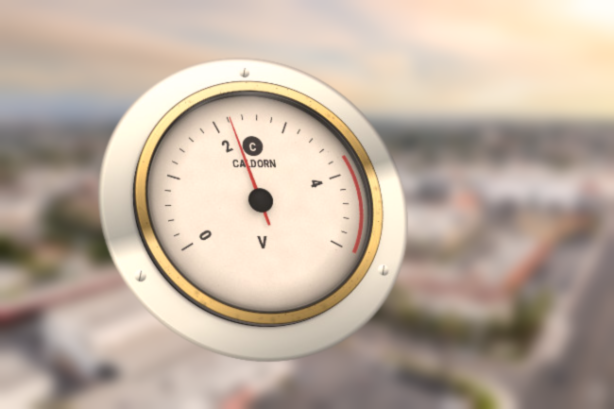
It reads value=2.2 unit=V
